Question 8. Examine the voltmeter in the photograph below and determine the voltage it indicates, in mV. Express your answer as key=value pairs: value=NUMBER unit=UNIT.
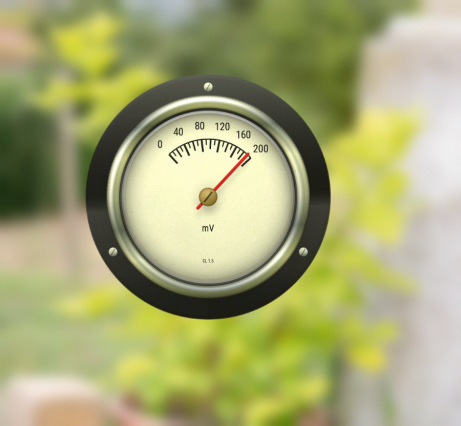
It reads value=190 unit=mV
